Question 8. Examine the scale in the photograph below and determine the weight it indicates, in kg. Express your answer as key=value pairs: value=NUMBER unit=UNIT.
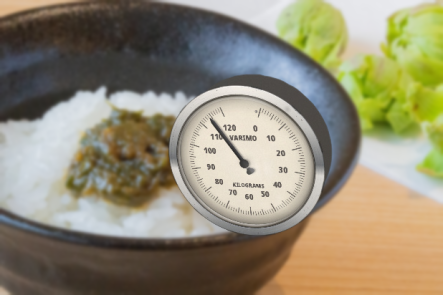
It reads value=115 unit=kg
